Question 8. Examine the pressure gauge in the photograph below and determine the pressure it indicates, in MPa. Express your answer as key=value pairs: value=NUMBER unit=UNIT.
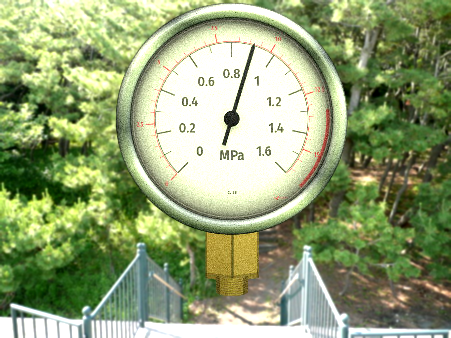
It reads value=0.9 unit=MPa
